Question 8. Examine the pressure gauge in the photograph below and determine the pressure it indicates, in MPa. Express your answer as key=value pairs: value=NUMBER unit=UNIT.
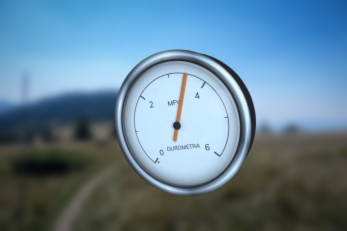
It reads value=3.5 unit=MPa
